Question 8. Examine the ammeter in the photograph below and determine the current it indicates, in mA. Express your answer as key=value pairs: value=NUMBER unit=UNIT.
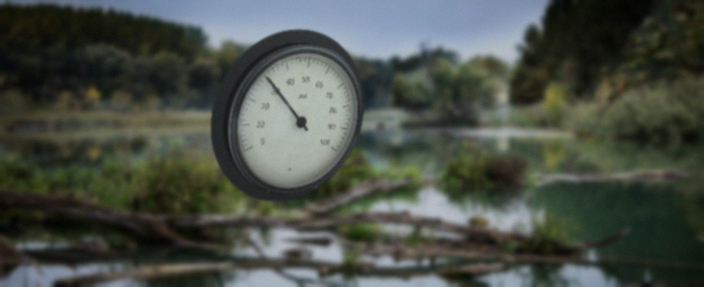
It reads value=30 unit=mA
